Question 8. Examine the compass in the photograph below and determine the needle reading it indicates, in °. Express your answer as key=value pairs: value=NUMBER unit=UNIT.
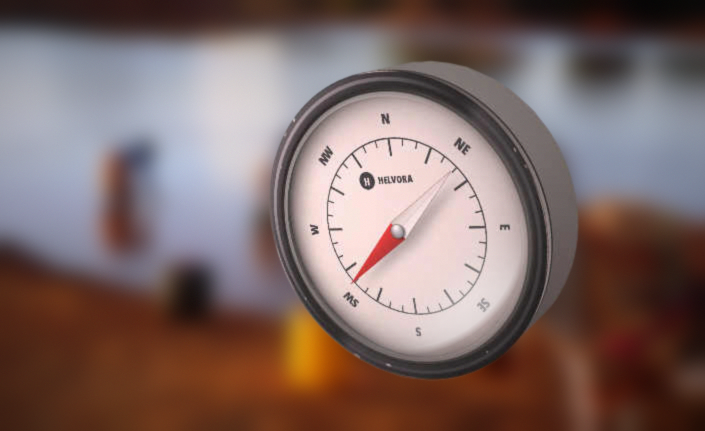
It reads value=230 unit=°
